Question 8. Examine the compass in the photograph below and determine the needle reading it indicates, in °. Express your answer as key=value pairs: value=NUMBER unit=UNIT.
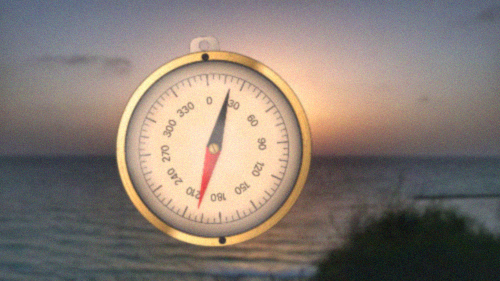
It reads value=200 unit=°
